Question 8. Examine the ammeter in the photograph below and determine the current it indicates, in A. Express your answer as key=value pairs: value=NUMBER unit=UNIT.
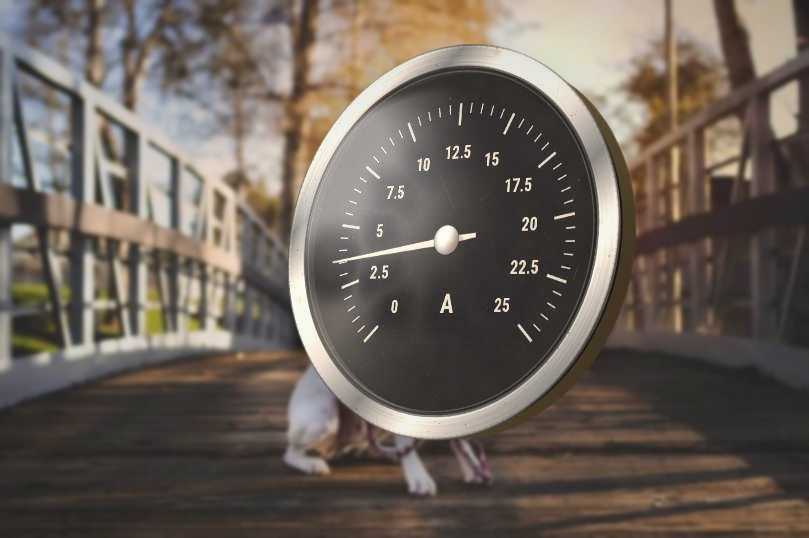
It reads value=3.5 unit=A
